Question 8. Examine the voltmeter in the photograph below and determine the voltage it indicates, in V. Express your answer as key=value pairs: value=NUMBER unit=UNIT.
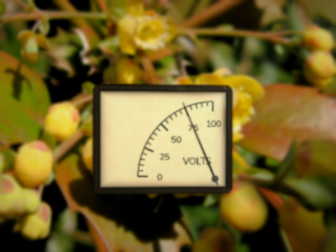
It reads value=75 unit=V
